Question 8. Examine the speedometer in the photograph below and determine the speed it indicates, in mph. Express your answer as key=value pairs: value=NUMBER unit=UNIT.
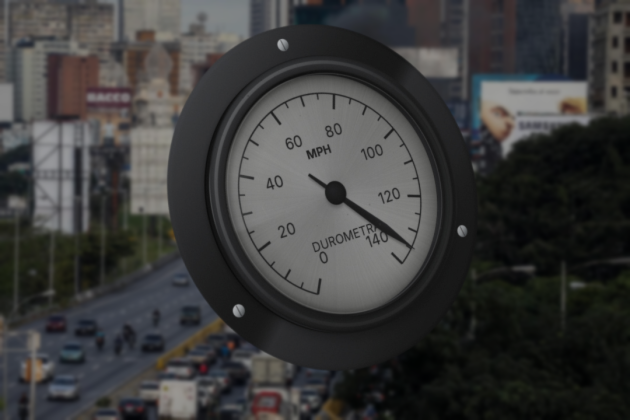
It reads value=135 unit=mph
